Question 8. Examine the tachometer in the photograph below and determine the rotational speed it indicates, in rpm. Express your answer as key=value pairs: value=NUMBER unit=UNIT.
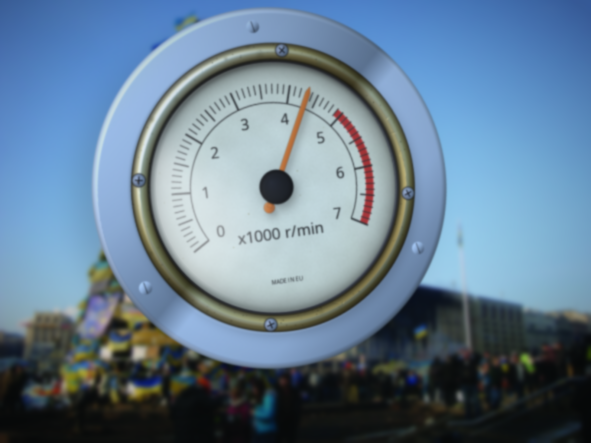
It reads value=4300 unit=rpm
